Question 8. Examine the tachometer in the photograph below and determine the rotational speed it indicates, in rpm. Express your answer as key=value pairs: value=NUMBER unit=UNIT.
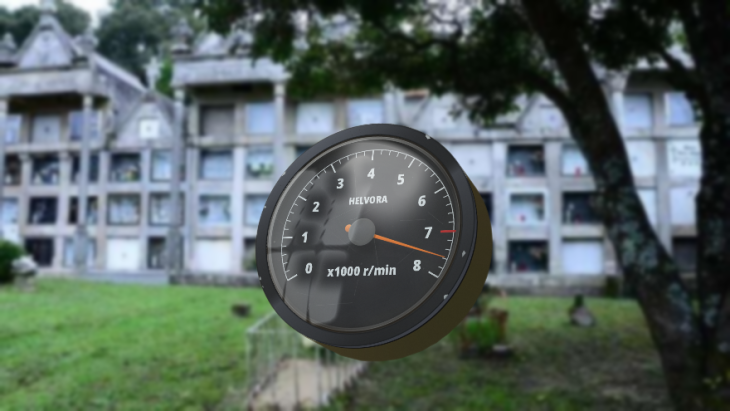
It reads value=7600 unit=rpm
